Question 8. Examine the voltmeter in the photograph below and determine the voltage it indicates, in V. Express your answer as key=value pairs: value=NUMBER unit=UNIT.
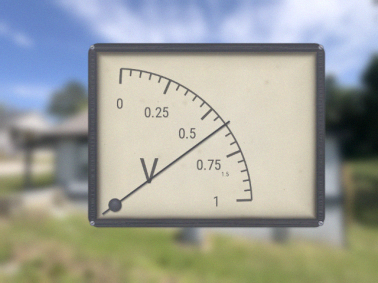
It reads value=0.6 unit=V
